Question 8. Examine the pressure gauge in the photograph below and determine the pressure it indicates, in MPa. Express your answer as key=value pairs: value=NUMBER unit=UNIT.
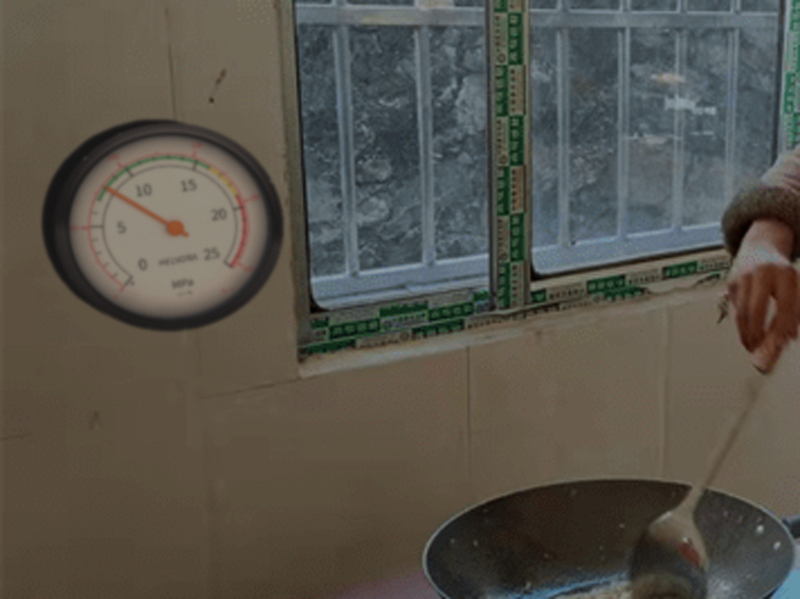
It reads value=8 unit=MPa
